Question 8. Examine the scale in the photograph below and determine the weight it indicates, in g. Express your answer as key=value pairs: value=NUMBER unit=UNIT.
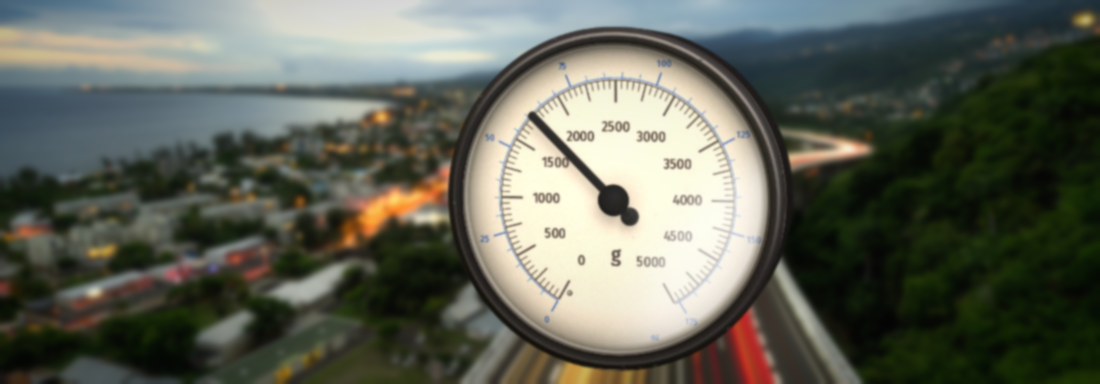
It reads value=1750 unit=g
